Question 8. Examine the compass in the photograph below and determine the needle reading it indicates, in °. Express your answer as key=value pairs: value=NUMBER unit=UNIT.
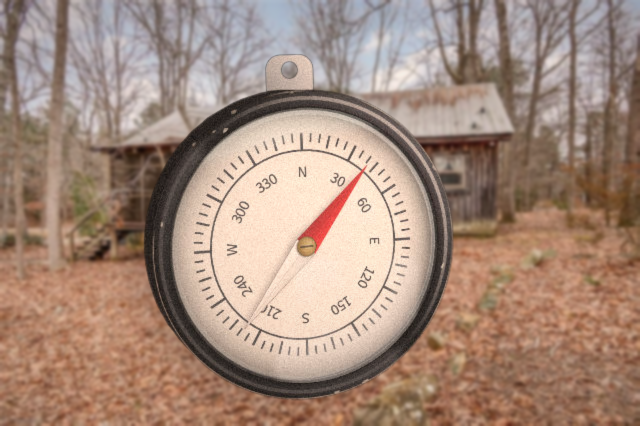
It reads value=40 unit=°
